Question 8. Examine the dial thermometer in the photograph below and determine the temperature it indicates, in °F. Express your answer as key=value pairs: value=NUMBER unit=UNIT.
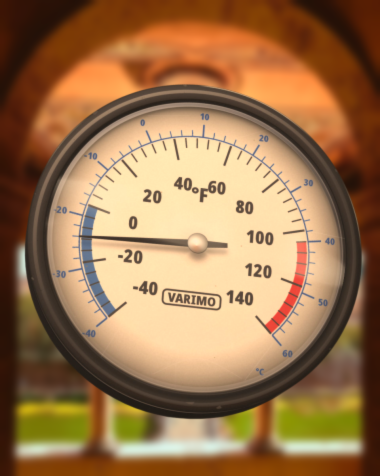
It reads value=-12 unit=°F
